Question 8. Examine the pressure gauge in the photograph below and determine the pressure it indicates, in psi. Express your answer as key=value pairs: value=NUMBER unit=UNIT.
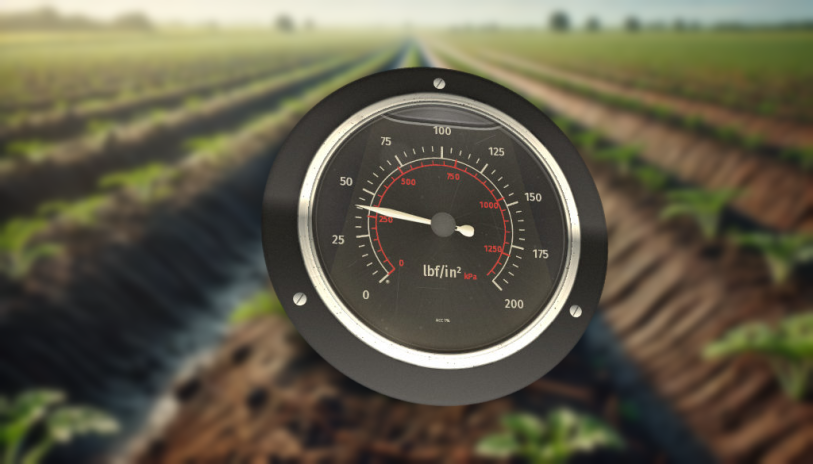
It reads value=40 unit=psi
